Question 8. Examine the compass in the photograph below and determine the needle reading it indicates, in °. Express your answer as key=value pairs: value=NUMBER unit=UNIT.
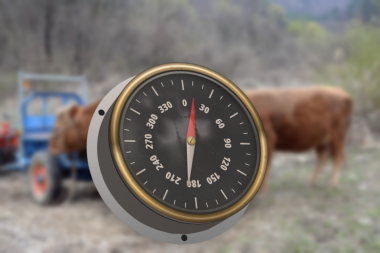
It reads value=10 unit=°
